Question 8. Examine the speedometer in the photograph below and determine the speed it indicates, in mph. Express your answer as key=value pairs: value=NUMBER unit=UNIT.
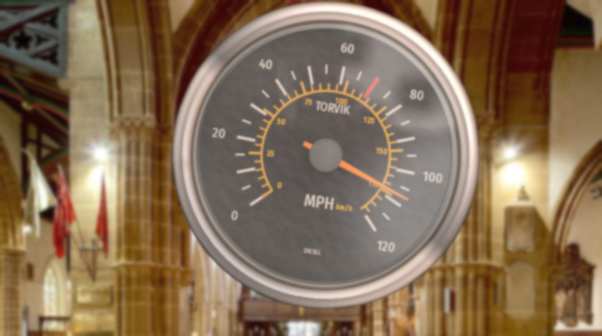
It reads value=107.5 unit=mph
